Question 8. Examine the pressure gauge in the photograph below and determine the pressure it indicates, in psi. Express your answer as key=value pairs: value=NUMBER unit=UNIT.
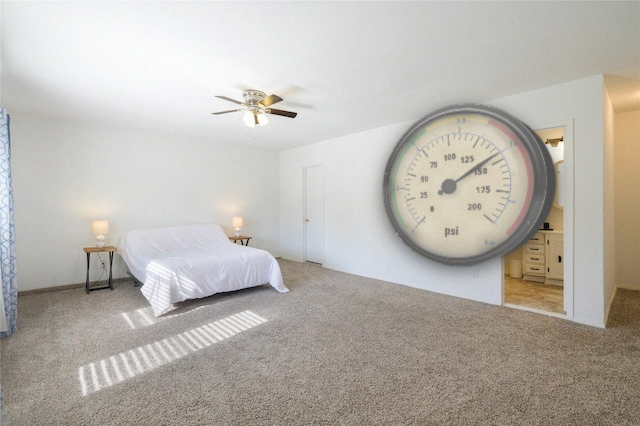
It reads value=145 unit=psi
